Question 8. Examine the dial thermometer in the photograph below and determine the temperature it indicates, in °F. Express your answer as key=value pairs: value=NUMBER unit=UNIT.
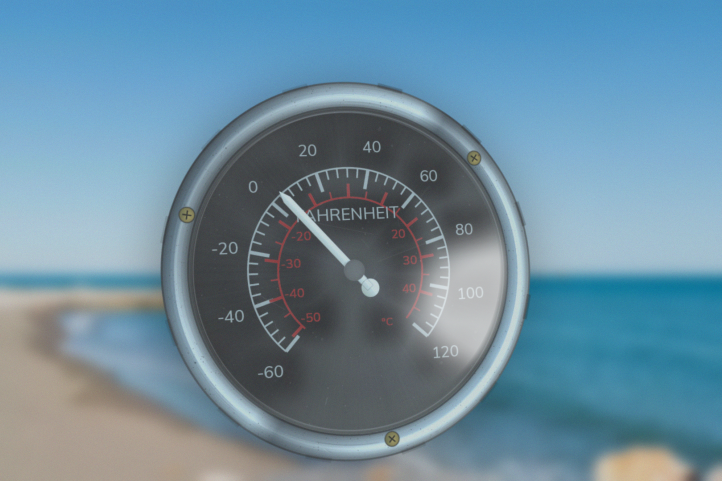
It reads value=4 unit=°F
